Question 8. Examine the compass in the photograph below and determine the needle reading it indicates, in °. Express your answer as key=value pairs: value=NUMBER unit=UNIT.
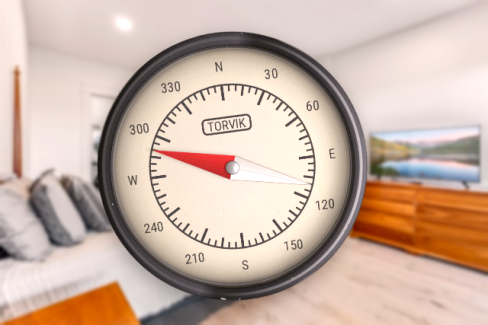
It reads value=290 unit=°
